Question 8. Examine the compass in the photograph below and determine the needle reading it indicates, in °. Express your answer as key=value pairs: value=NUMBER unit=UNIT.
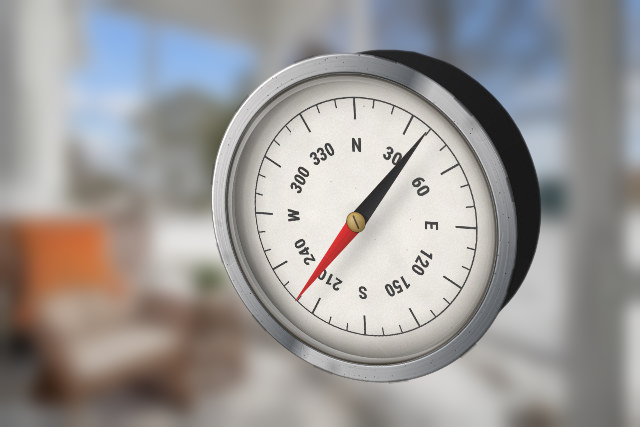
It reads value=220 unit=°
